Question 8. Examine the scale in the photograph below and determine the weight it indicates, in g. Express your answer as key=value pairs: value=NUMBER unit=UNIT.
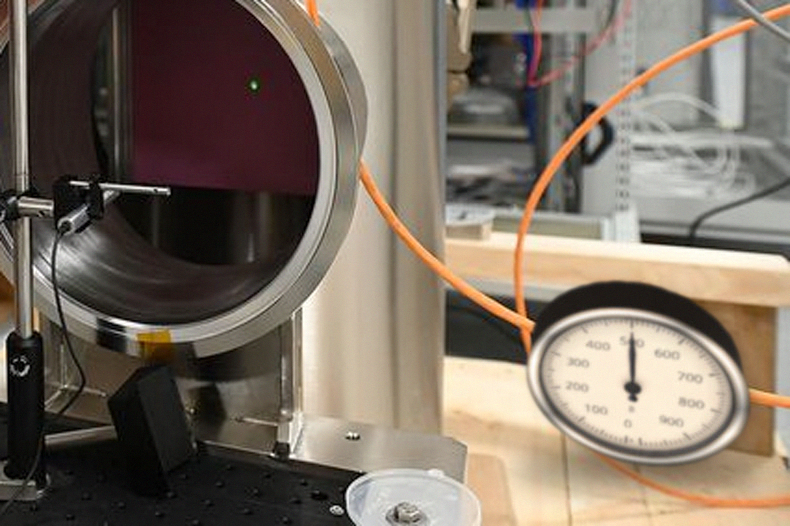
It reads value=500 unit=g
